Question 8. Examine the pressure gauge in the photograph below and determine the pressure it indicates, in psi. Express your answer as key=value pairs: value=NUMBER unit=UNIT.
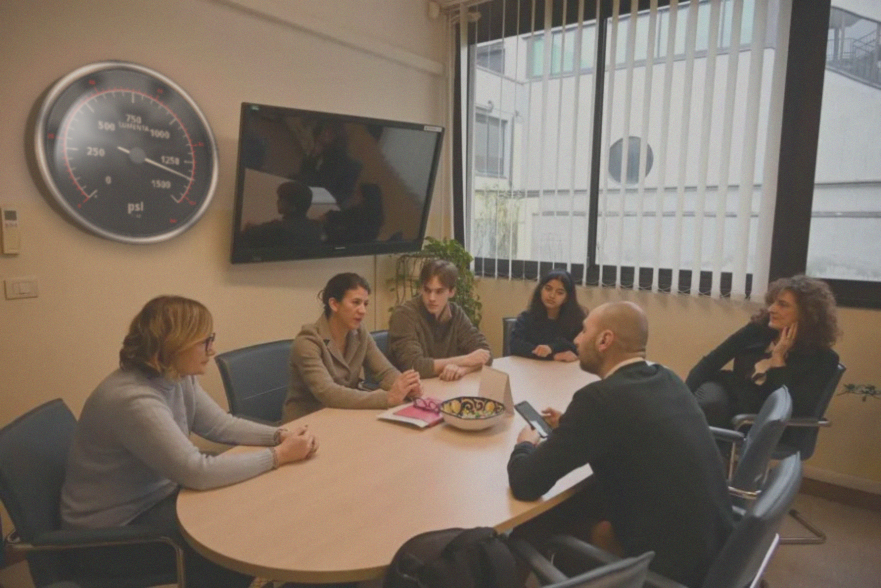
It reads value=1350 unit=psi
